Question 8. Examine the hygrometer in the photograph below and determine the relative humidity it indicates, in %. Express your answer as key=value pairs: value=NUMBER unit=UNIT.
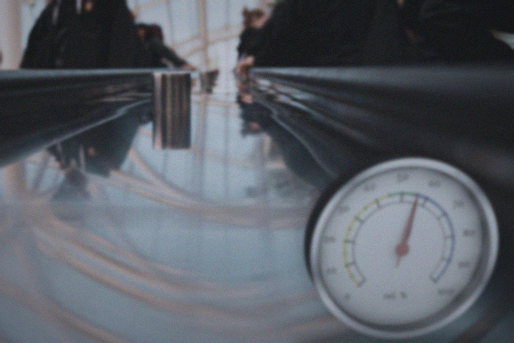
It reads value=55 unit=%
